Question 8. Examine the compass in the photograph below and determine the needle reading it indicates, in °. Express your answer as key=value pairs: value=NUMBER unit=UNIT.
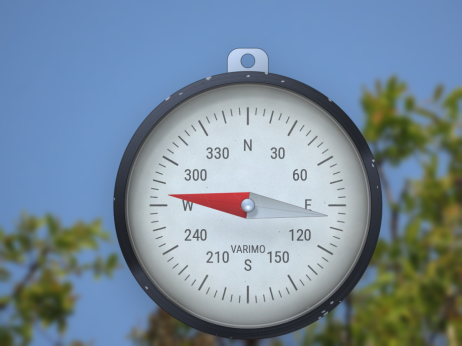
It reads value=277.5 unit=°
